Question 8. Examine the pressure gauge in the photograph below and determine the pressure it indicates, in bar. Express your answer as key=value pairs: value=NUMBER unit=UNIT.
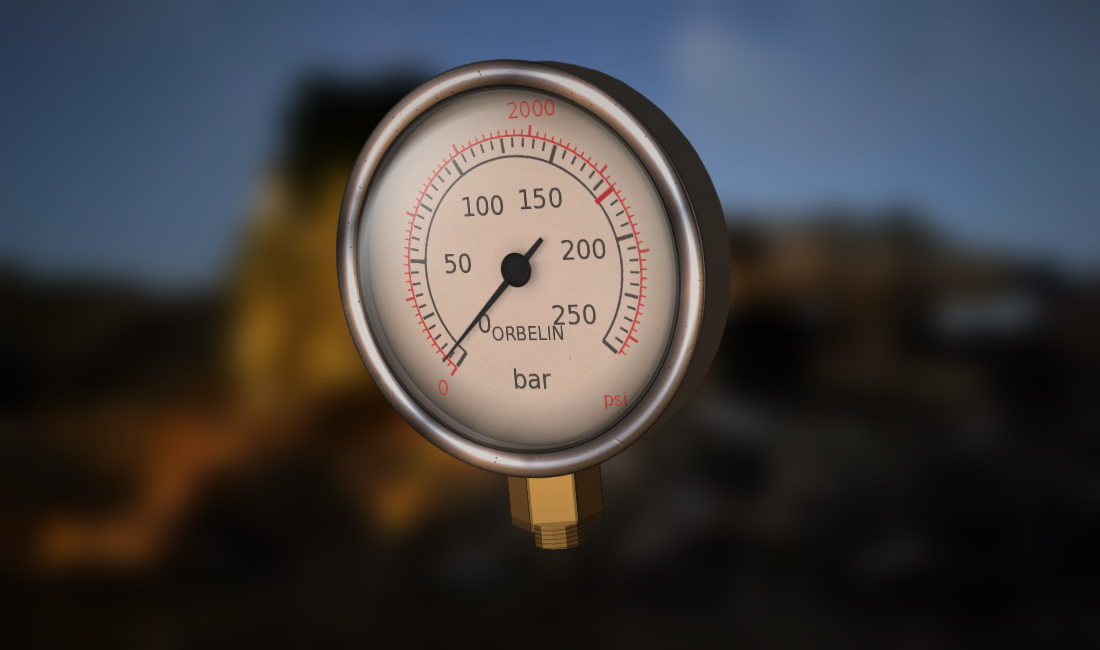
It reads value=5 unit=bar
